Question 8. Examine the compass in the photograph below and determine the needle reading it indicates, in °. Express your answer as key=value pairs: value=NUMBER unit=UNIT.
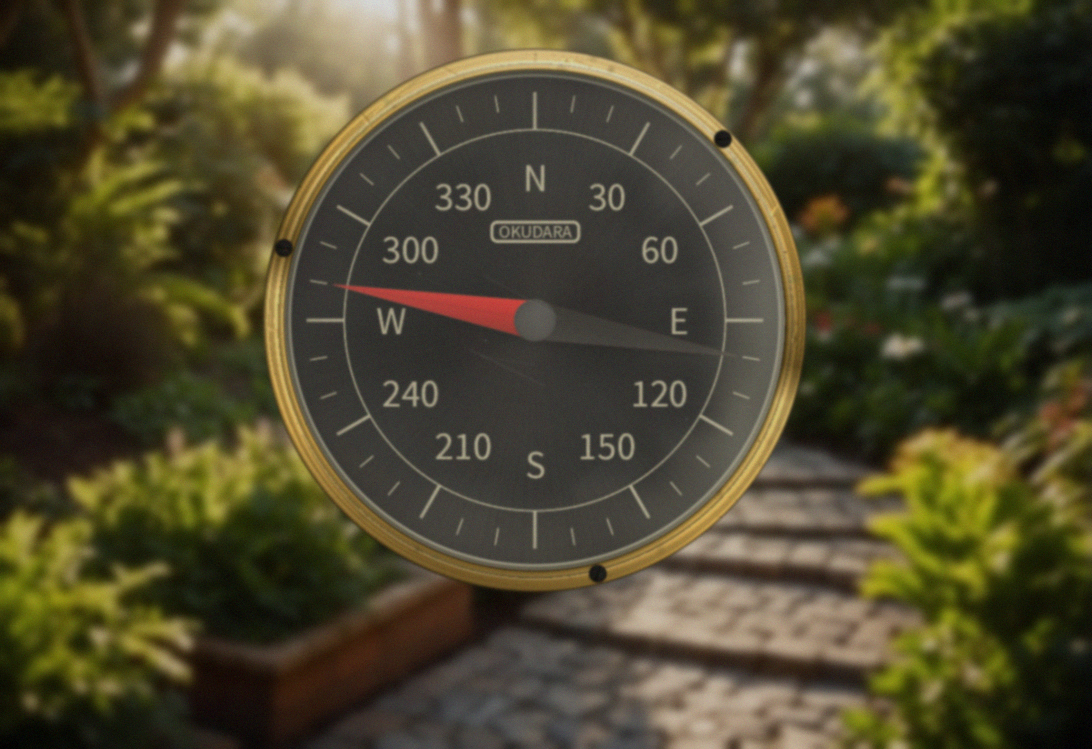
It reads value=280 unit=°
